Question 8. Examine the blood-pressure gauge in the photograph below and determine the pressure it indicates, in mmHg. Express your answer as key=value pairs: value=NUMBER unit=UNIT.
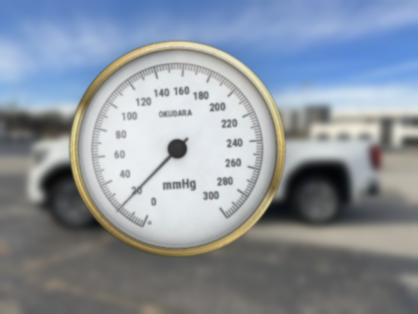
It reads value=20 unit=mmHg
